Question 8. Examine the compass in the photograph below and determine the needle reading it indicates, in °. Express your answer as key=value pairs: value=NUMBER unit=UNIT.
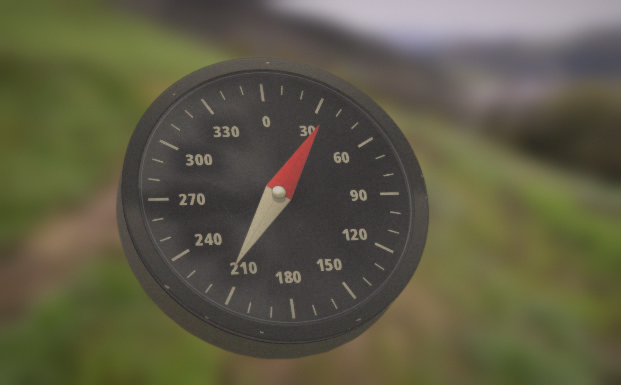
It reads value=35 unit=°
